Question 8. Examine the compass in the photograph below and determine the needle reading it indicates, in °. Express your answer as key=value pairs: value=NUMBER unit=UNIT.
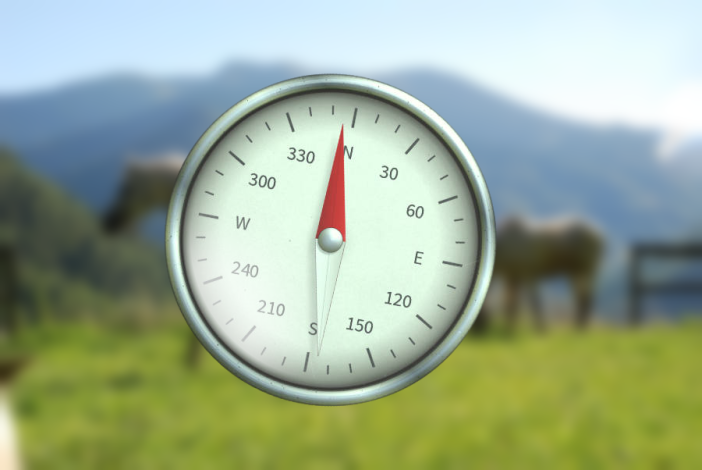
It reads value=355 unit=°
